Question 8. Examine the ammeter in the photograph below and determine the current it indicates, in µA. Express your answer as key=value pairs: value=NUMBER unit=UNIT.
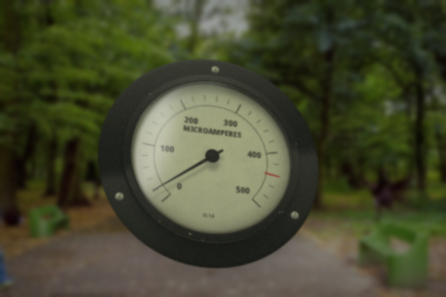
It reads value=20 unit=µA
